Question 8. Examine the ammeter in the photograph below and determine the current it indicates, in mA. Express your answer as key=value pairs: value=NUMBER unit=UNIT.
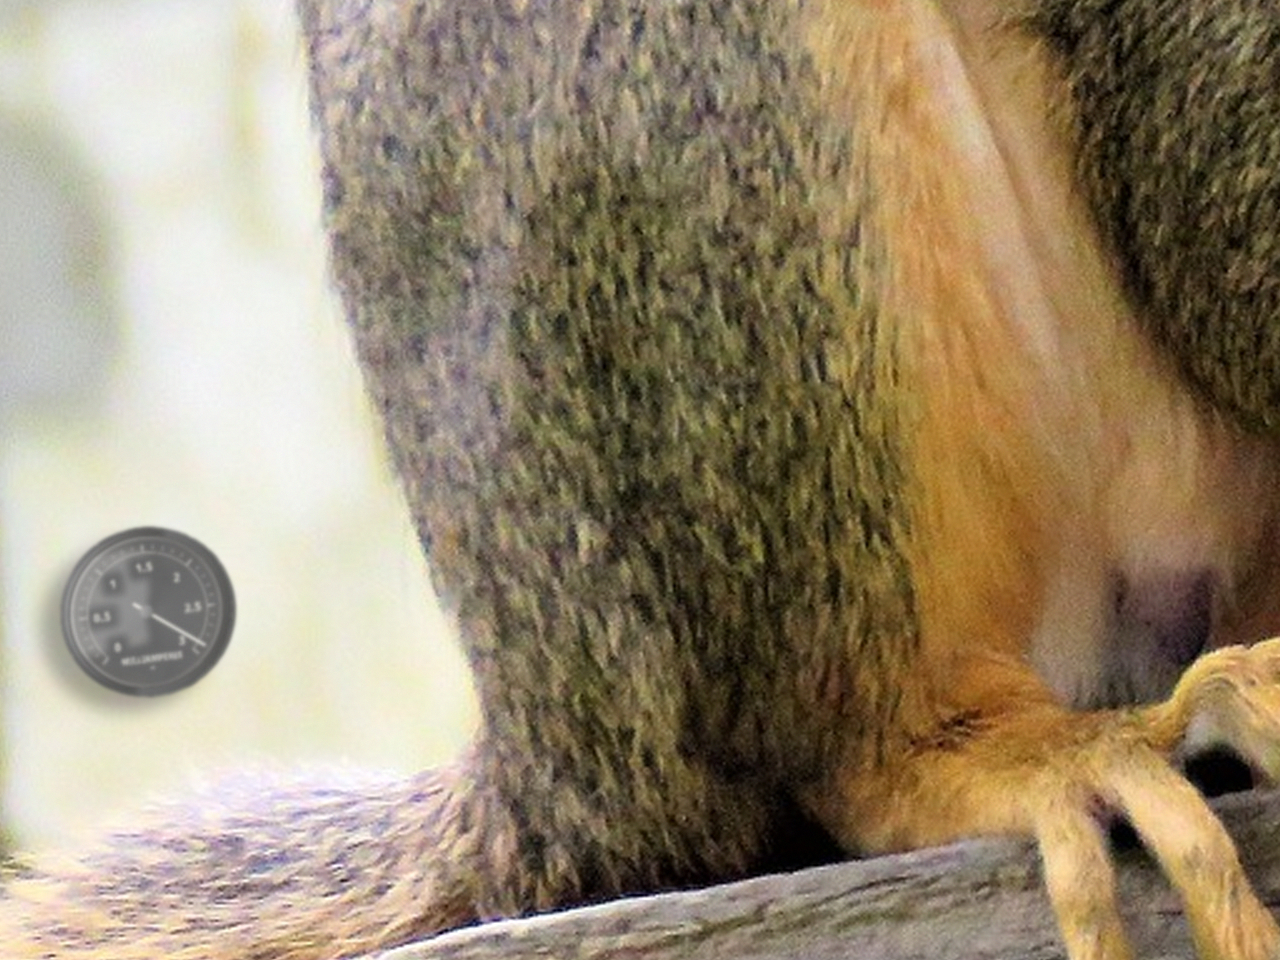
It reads value=2.9 unit=mA
